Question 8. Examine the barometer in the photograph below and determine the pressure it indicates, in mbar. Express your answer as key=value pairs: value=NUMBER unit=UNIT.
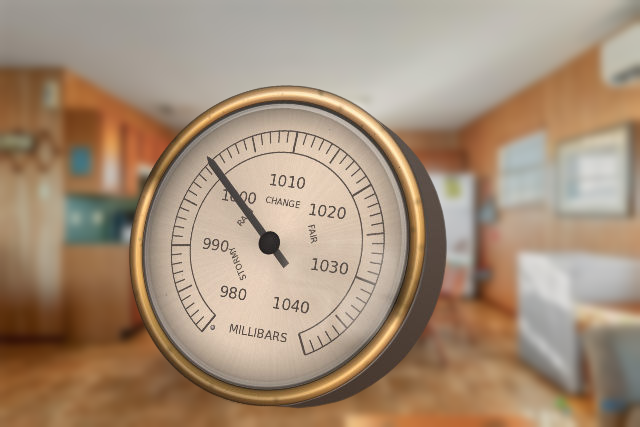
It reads value=1000 unit=mbar
